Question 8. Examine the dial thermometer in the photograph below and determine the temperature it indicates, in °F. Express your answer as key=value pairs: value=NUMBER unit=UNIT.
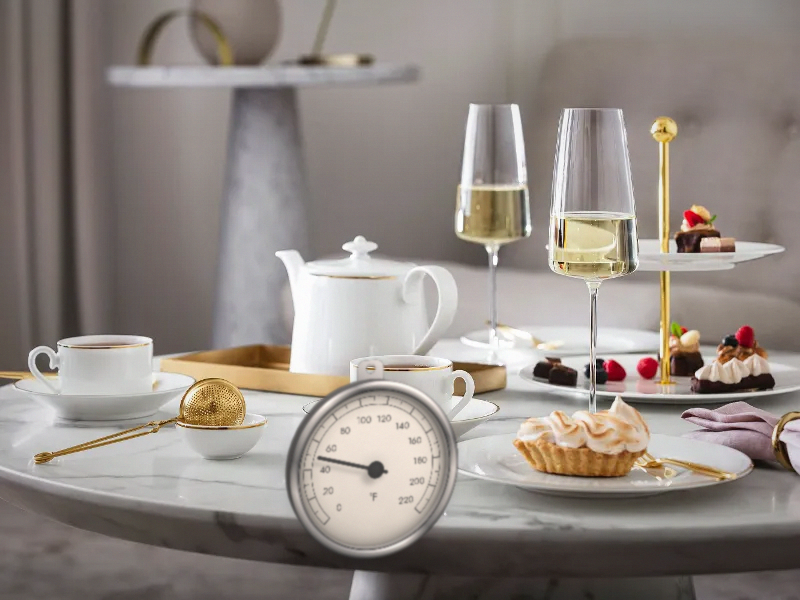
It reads value=50 unit=°F
